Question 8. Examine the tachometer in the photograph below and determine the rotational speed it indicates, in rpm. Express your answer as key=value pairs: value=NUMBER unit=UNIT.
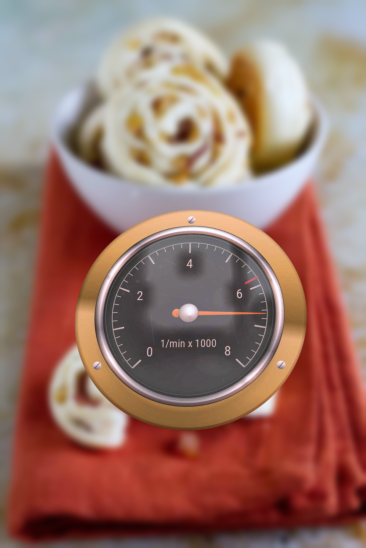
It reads value=6700 unit=rpm
